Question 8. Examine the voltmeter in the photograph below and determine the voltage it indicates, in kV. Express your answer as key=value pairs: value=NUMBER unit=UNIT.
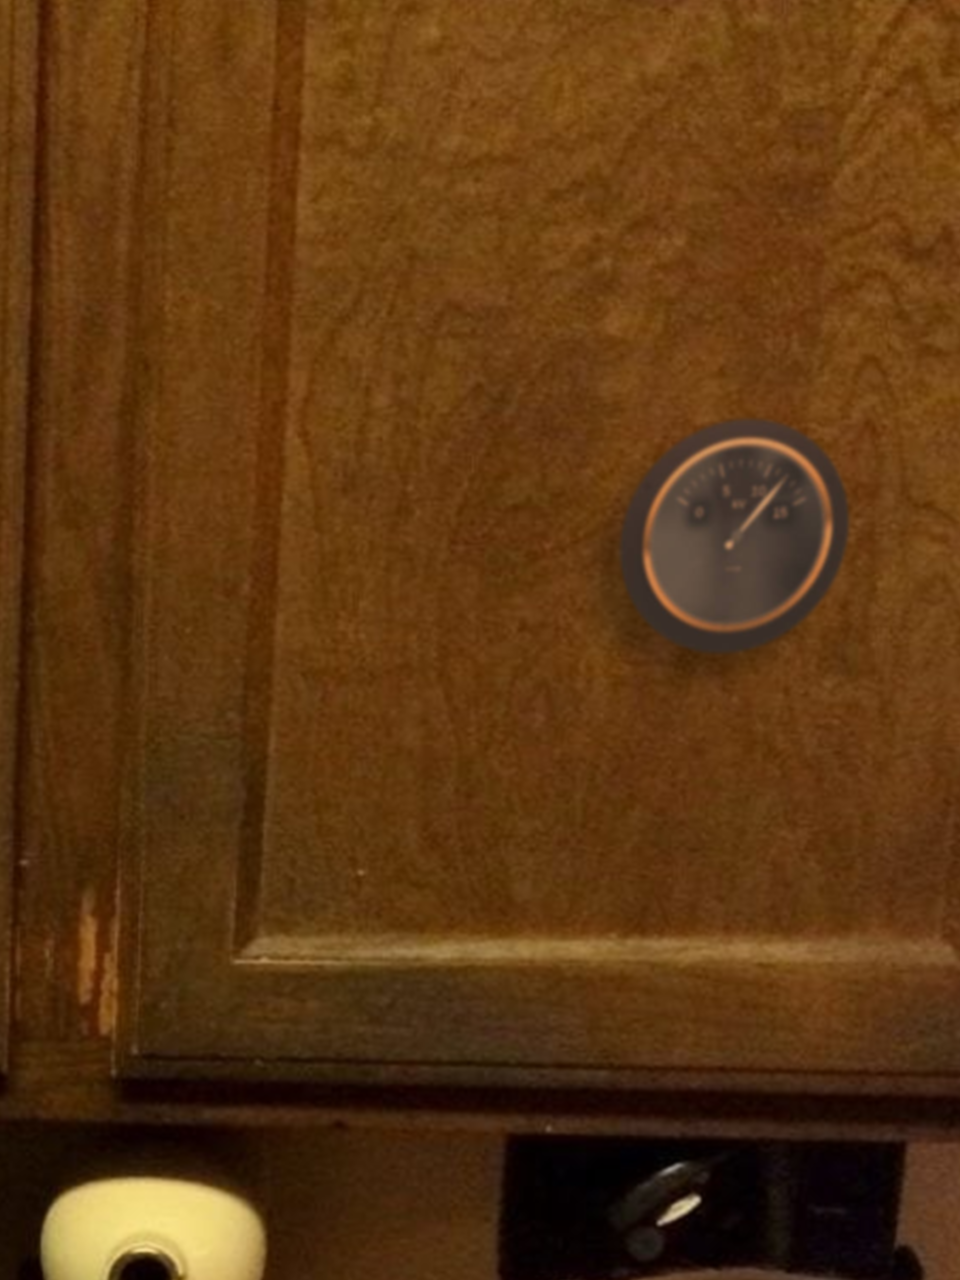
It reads value=12 unit=kV
